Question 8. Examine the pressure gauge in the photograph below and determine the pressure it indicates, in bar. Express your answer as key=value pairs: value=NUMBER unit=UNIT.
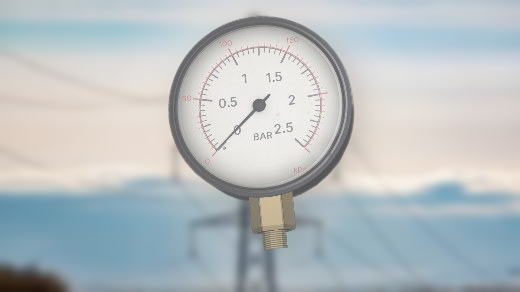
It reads value=0 unit=bar
